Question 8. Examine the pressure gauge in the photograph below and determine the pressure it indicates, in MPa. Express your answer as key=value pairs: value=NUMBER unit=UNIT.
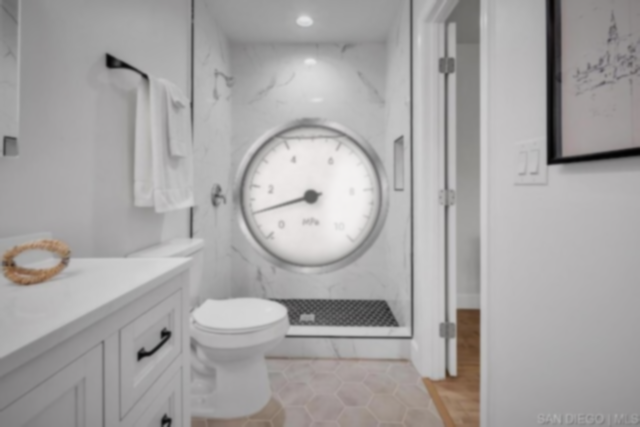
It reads value=1 unit=MPa
